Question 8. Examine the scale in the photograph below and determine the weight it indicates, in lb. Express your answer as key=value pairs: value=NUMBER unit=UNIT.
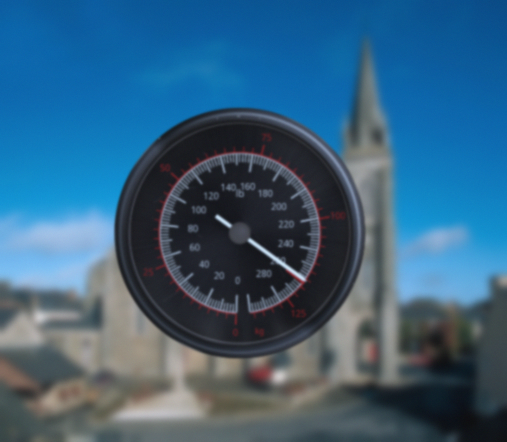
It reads value=260 unit=lb
